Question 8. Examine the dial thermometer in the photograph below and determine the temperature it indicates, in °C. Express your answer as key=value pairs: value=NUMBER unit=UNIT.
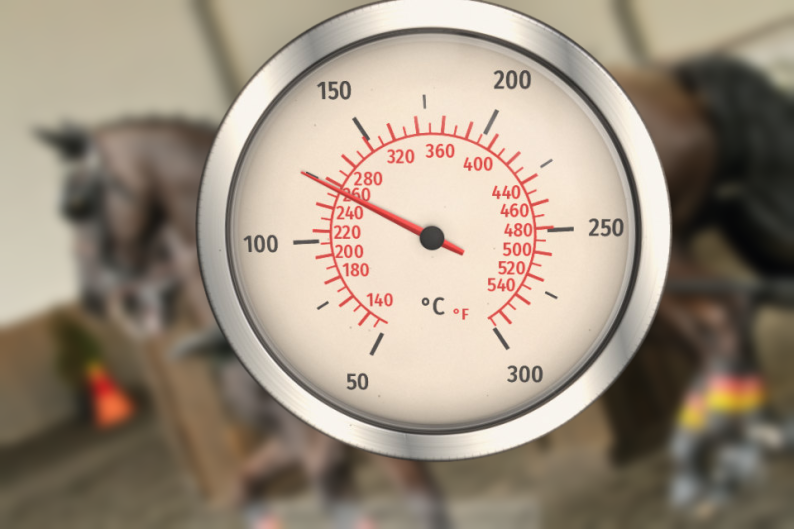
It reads value=125 unit=°C
